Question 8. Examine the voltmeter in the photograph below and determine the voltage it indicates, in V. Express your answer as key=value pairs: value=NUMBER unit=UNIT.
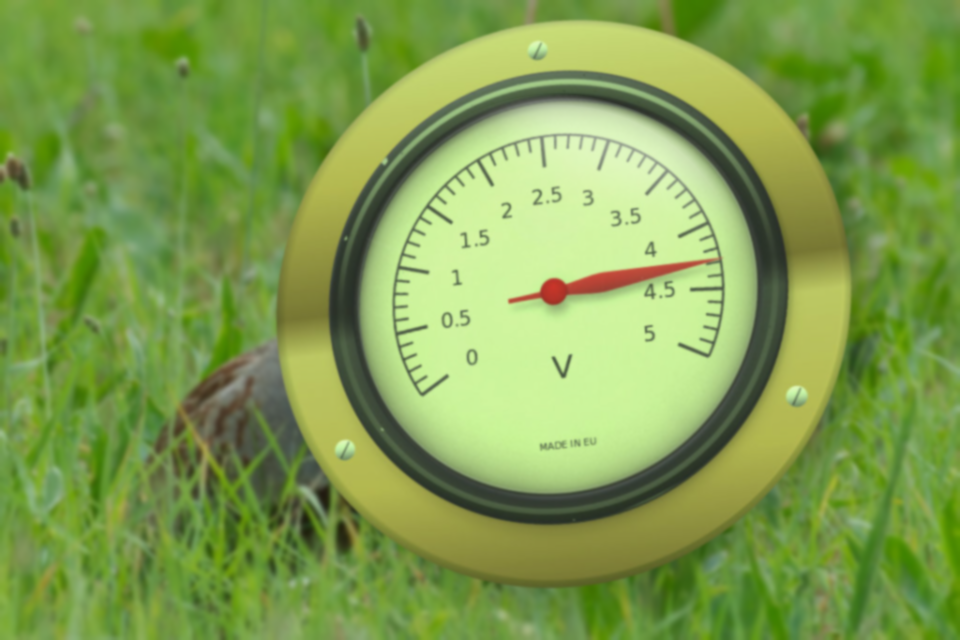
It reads value=4.3 unit=V
